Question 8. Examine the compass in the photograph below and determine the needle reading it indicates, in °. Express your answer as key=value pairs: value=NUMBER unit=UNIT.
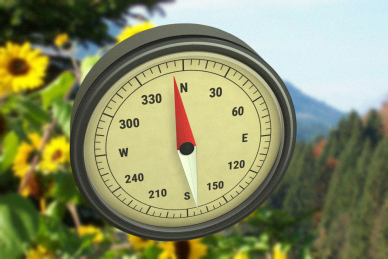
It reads value=352.5 unit=°
